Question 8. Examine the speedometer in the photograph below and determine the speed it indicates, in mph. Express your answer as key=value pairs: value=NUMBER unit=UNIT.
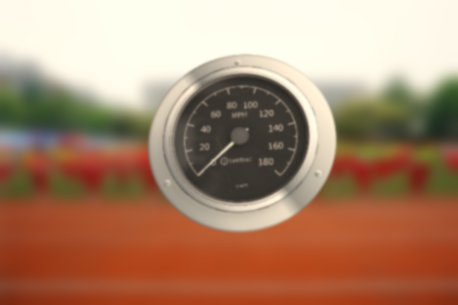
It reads value=0 unit=mph
